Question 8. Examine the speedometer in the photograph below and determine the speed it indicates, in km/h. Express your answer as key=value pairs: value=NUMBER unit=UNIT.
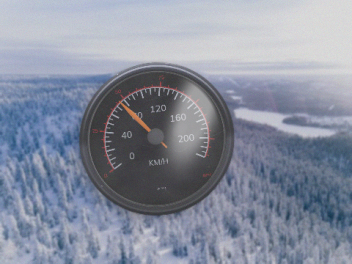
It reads value=75 unit=km/h
